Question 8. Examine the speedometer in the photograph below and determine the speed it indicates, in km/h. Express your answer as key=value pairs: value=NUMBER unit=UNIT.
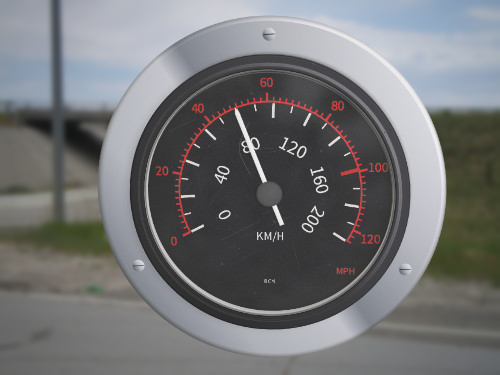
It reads value=80 unit=km/h
